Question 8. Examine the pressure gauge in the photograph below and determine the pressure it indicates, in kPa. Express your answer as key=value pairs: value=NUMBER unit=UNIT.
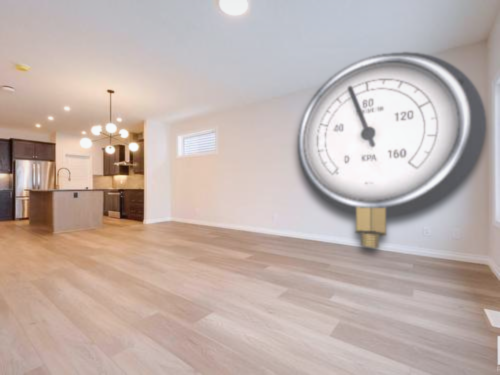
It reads value=70 unit=kPa
